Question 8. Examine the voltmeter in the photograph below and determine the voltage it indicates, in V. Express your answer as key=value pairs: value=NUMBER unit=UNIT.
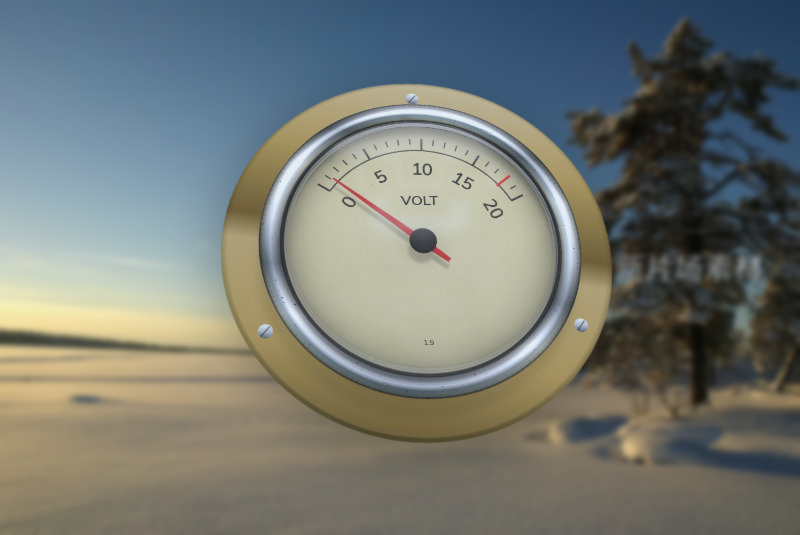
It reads value=1 unit=V
